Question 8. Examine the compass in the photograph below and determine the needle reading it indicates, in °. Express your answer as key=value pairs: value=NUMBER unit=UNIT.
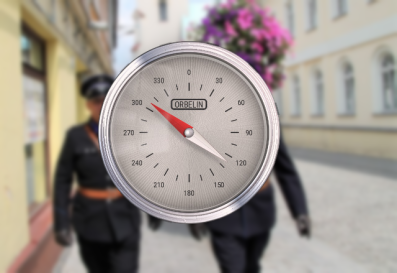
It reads value=307.5 unit=°
